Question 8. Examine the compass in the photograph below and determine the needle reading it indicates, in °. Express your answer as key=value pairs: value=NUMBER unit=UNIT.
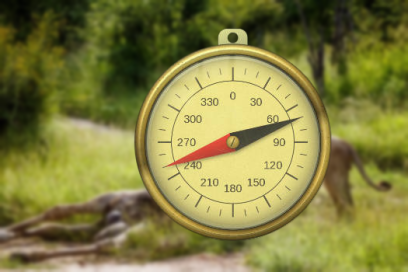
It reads value=250 unit=°
